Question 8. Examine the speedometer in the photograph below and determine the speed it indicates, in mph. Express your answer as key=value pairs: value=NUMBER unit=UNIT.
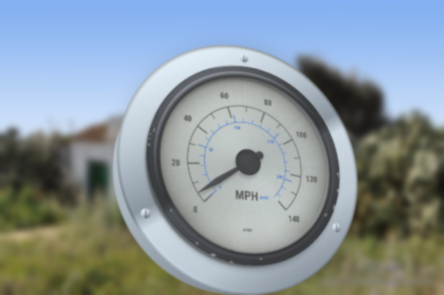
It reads value=5 unit=mph
